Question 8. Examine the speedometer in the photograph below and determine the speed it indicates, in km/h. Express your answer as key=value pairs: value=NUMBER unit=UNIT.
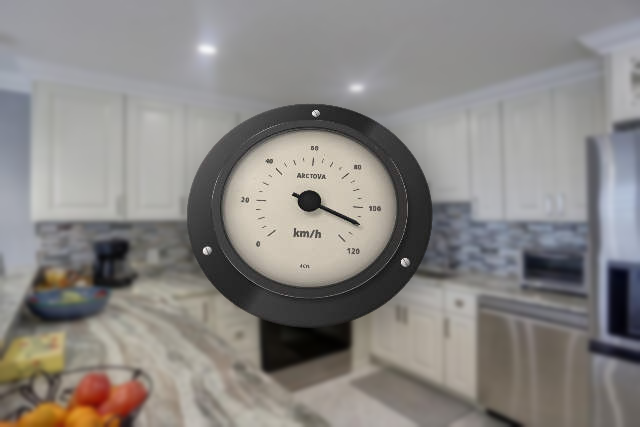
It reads value=110 unit=km/h
